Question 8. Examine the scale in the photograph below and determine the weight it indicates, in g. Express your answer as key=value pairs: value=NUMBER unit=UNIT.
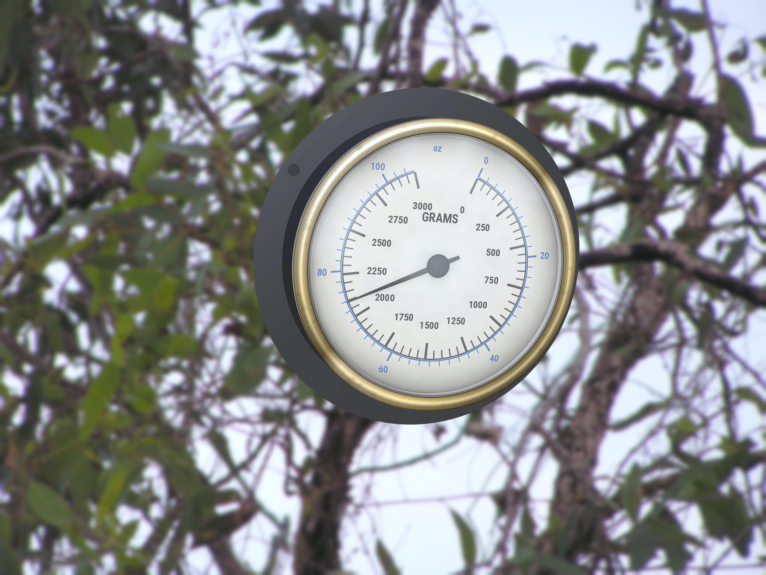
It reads value=2100 unit=g
